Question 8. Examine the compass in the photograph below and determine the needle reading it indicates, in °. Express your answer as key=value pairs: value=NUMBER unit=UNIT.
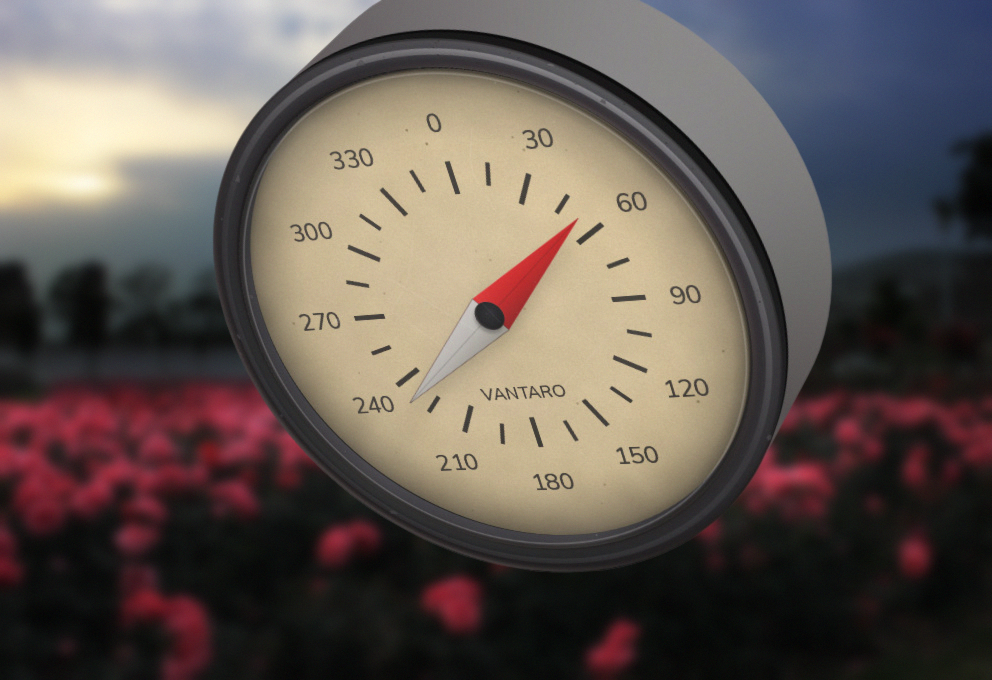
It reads value=52.5 unit=°
